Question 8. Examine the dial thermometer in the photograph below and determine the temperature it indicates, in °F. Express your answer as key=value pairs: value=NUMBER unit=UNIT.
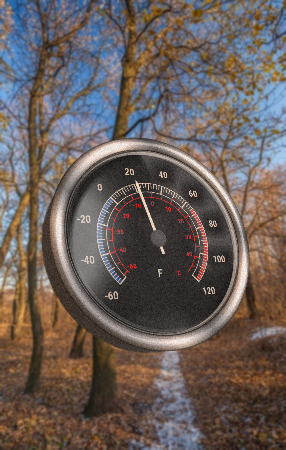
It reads value=20 unit=°F
